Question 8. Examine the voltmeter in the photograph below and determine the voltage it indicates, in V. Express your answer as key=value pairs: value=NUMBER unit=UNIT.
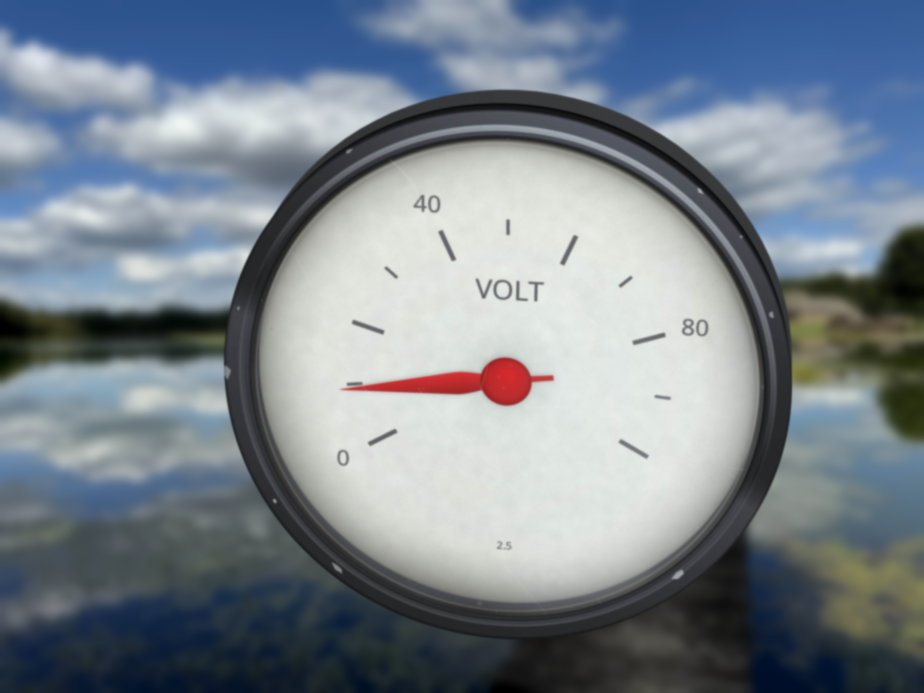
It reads value=10 unit=V
